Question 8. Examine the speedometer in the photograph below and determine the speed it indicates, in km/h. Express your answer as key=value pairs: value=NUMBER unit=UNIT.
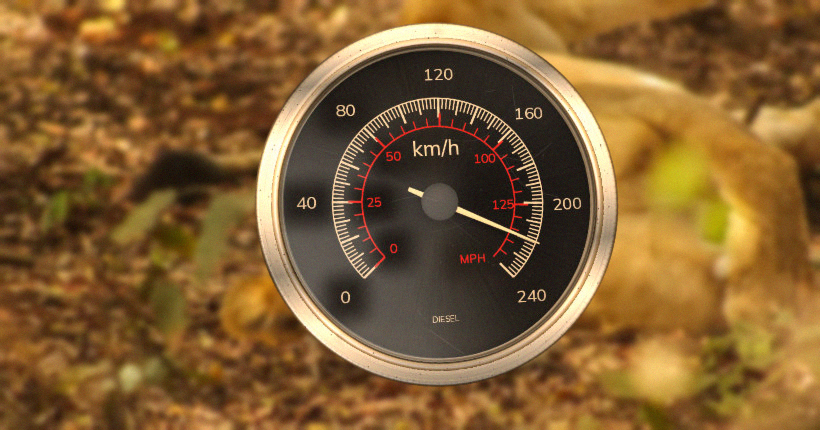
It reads value=220 unit=km/h
